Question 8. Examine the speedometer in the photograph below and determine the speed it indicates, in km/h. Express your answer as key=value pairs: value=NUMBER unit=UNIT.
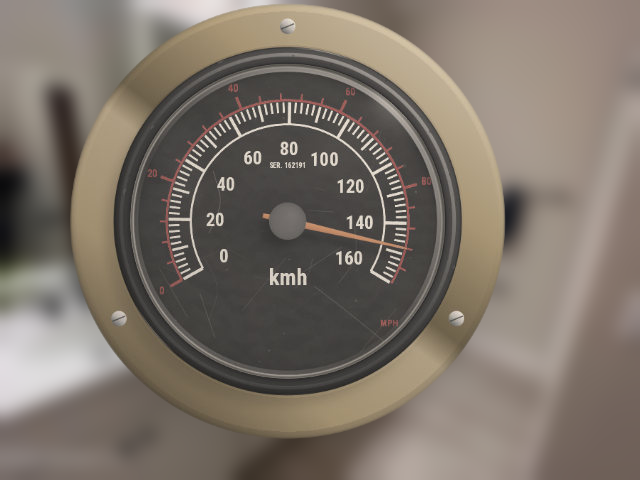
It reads value=148 unit=km/h
